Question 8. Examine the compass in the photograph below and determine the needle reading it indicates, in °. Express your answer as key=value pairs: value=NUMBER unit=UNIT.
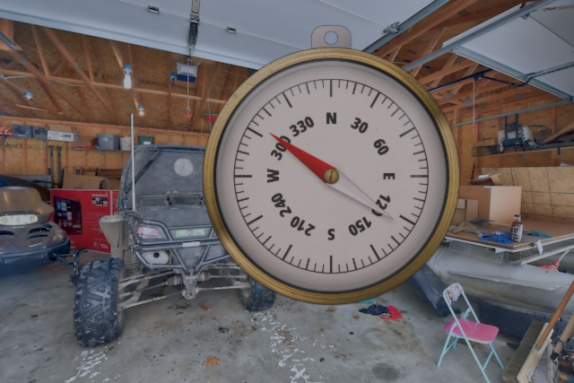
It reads value=305 unit=°
